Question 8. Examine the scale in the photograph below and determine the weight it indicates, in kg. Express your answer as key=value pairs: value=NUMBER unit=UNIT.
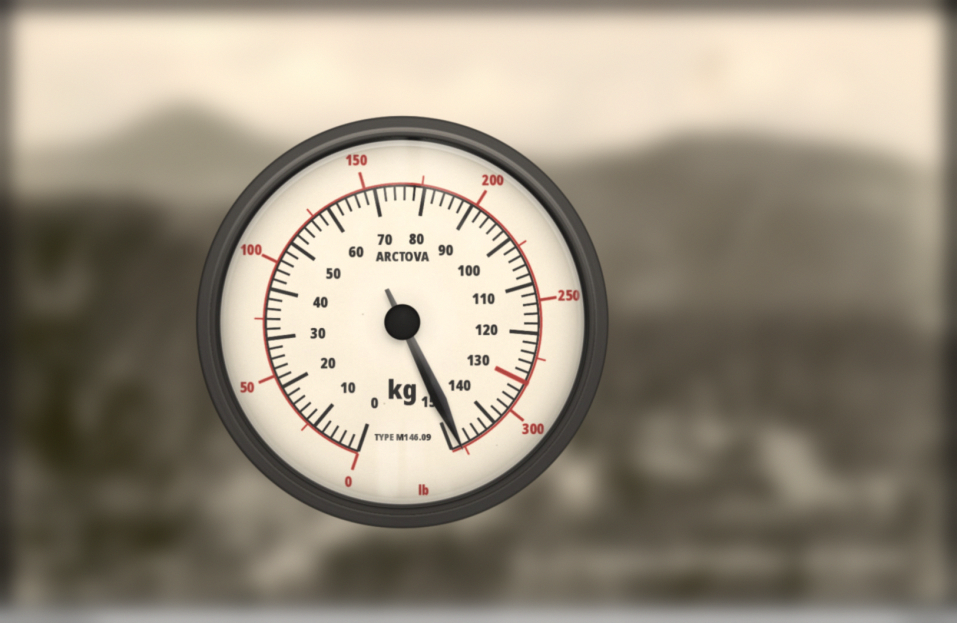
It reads value=148 unit=kg
